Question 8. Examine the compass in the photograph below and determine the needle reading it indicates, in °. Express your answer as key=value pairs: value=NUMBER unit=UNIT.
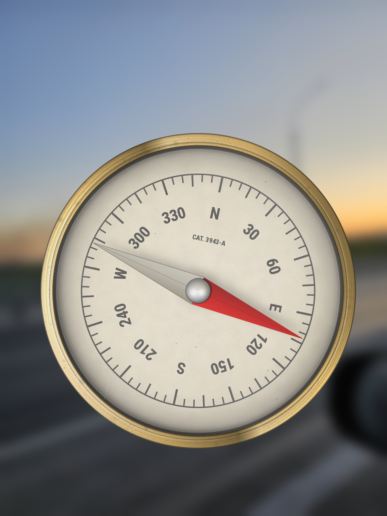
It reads value=102.5 unit=°
